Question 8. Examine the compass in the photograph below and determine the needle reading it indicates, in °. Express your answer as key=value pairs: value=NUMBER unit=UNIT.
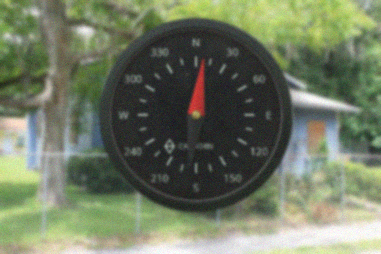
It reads value=7.5 unit=°
